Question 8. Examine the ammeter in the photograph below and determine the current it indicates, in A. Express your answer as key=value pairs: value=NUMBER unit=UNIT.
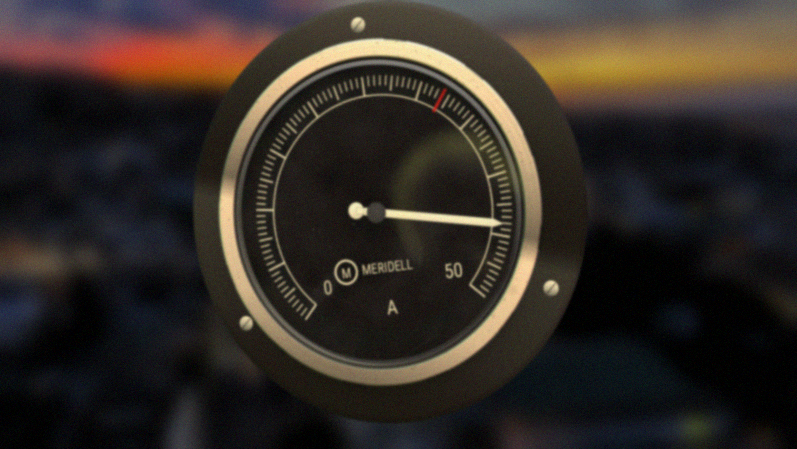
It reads value=44 unit=A
